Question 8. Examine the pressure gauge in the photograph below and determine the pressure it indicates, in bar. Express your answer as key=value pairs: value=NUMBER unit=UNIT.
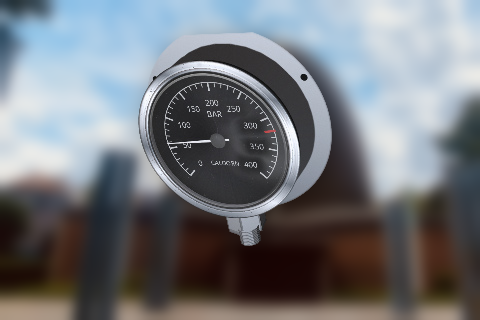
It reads value=60 unit=bar
